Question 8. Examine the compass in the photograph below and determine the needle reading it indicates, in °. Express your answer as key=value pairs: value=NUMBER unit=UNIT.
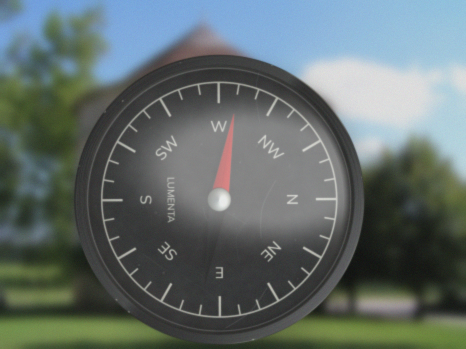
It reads value=280 unit=°
